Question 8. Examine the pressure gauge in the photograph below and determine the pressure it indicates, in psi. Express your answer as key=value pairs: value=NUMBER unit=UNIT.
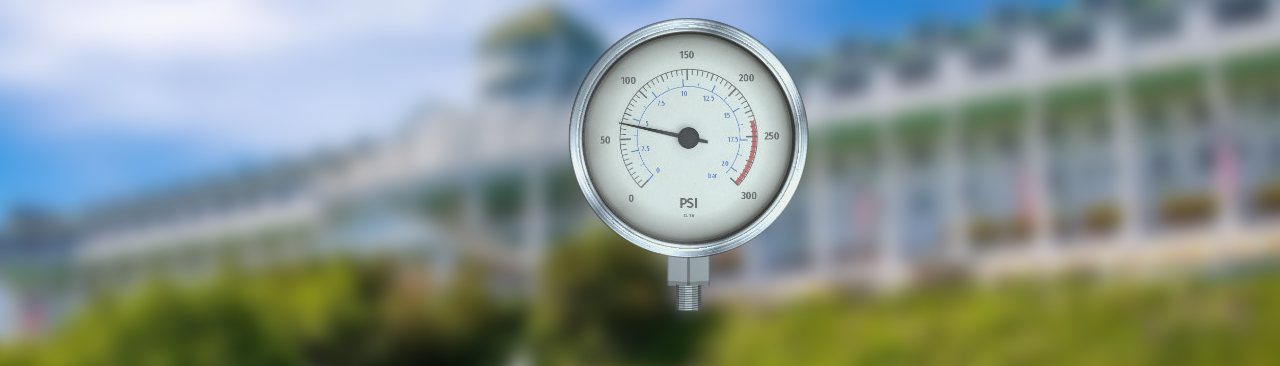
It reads value=65 unit=psi
